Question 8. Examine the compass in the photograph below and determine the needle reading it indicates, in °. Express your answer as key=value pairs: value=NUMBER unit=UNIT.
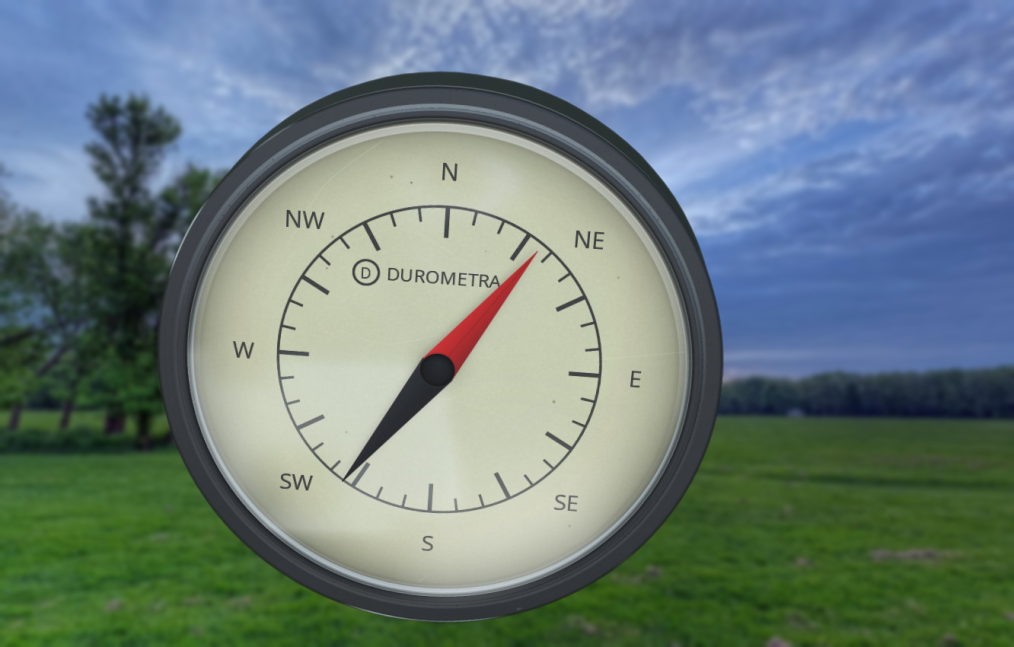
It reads value=35 unit=°
